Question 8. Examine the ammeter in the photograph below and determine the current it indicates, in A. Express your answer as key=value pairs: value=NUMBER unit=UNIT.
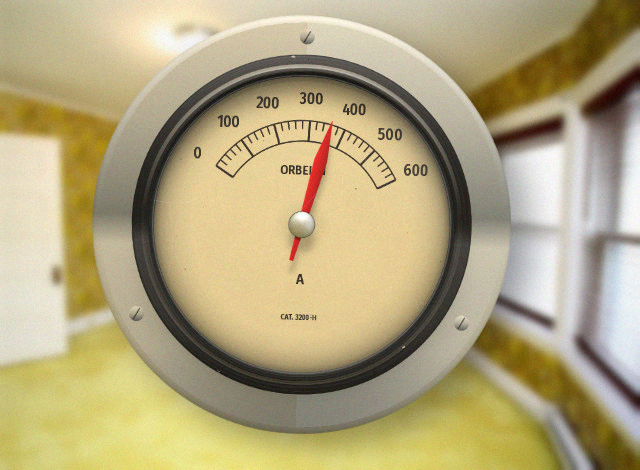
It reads value=360 unit=A
